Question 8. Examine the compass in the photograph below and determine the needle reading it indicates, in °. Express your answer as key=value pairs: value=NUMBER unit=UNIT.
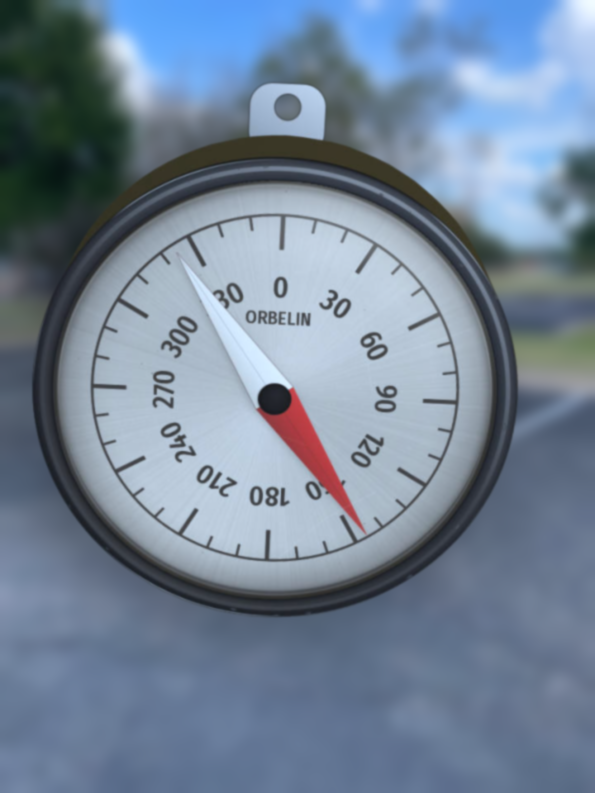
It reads value=145 unit=°
